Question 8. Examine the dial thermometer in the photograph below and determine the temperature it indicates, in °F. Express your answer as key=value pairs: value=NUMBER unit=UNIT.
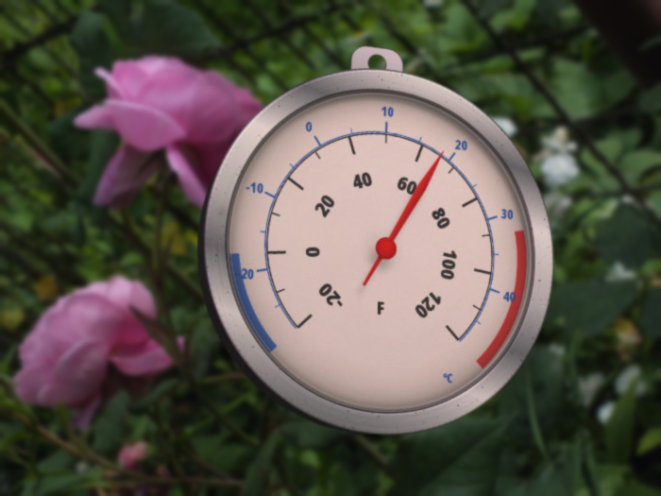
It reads value=65 unit=°F
